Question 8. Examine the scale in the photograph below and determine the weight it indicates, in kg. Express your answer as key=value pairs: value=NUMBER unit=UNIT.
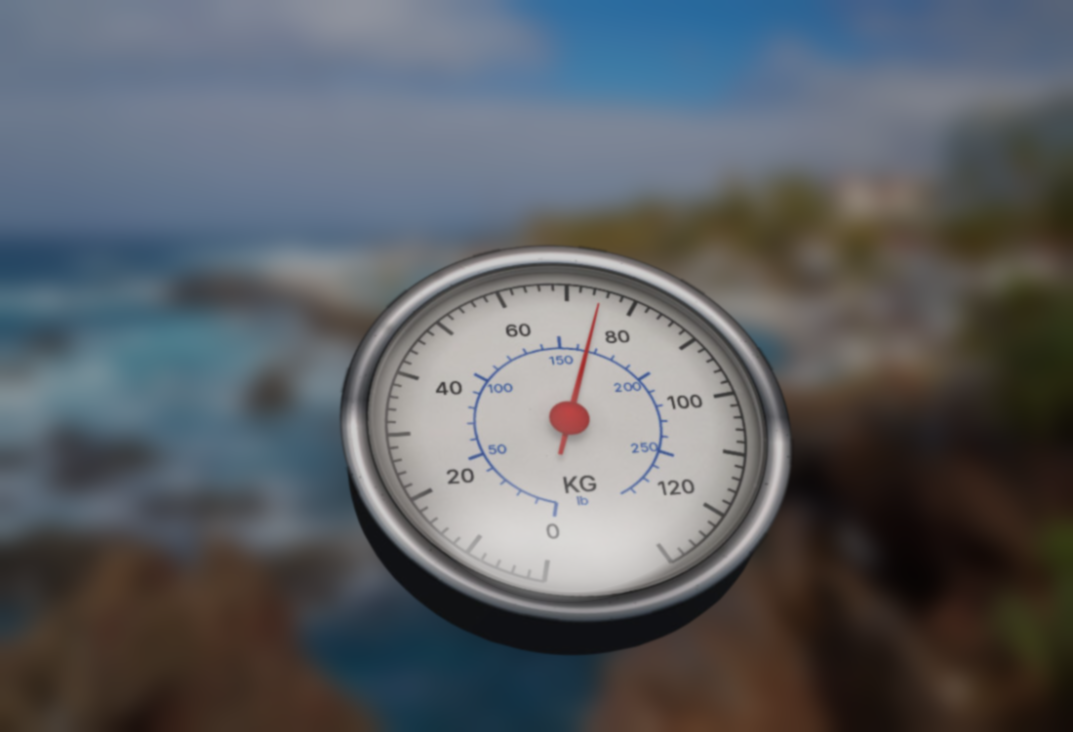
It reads value=75 unit=kg
